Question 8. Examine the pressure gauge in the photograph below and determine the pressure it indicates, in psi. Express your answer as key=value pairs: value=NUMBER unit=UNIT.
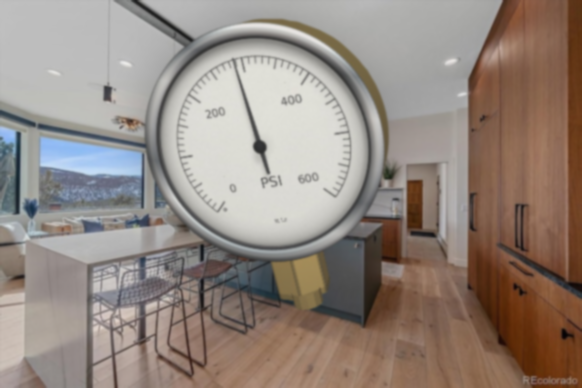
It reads value=290 unit=psi
